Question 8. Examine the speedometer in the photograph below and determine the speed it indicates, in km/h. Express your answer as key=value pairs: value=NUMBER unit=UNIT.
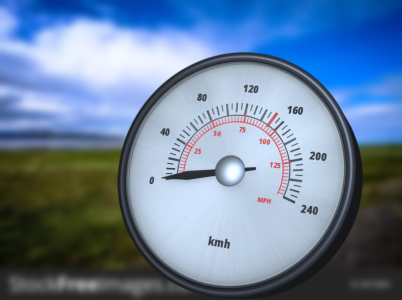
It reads value=0 unit=km/h
